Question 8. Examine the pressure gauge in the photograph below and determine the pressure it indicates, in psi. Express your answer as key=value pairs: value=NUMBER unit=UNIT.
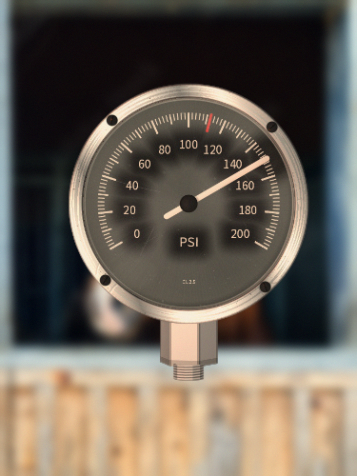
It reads value=150 unit=psi
